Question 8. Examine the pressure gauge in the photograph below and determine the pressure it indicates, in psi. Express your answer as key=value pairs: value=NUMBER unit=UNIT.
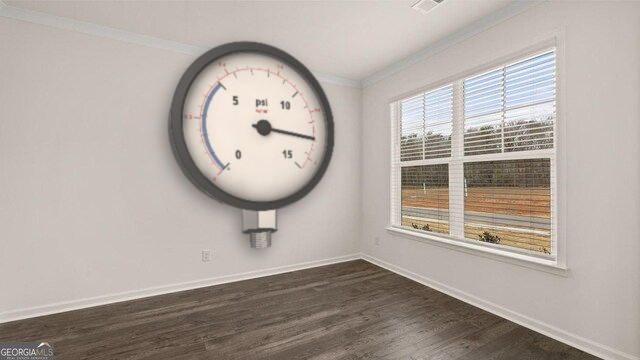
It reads value=13 unit=psi
